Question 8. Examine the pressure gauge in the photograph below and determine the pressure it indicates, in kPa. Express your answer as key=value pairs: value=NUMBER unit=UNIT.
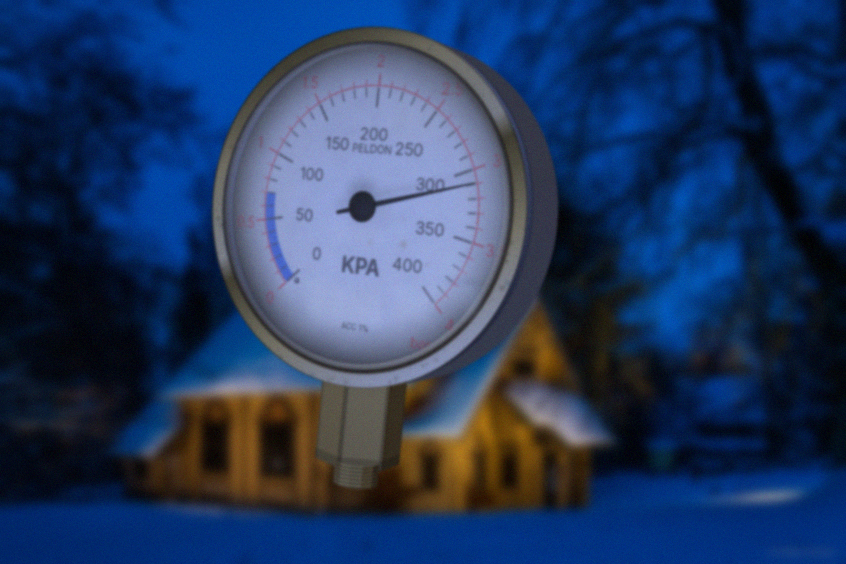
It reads value=310 unit=kPa
